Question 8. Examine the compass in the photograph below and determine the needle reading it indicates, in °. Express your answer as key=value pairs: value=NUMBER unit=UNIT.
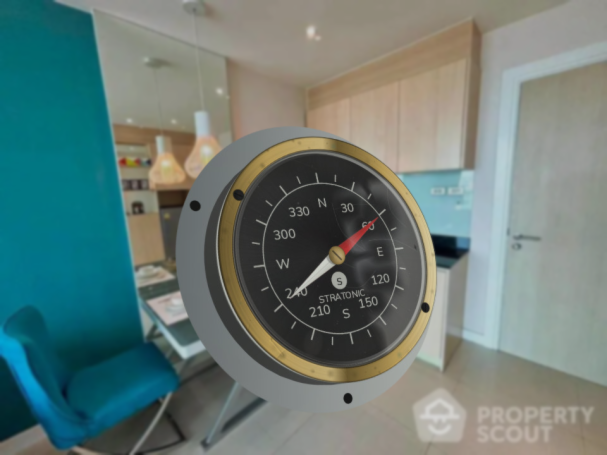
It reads value=60 unit=°
